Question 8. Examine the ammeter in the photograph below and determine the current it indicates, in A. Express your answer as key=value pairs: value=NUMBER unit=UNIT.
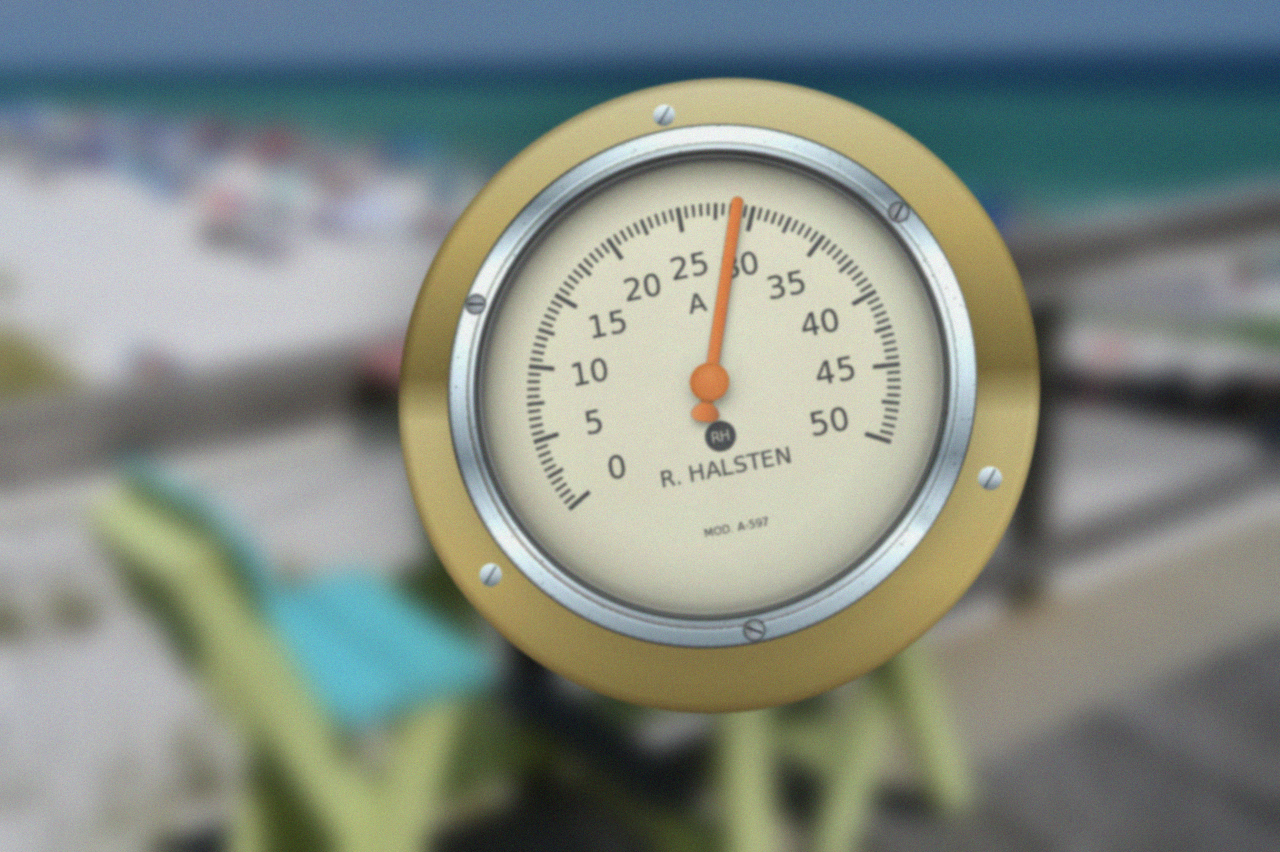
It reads value=29 unit=A
